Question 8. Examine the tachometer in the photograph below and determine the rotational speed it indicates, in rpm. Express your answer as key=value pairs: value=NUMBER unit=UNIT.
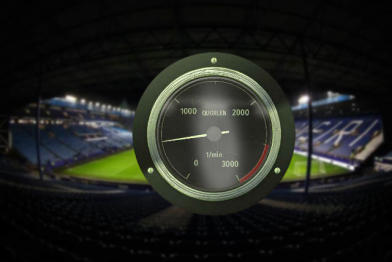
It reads value=500 unit=rpm
